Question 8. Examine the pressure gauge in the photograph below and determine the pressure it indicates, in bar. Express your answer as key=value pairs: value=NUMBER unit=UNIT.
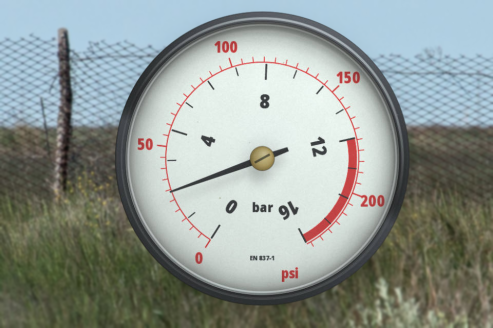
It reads value=2 unit=bar
